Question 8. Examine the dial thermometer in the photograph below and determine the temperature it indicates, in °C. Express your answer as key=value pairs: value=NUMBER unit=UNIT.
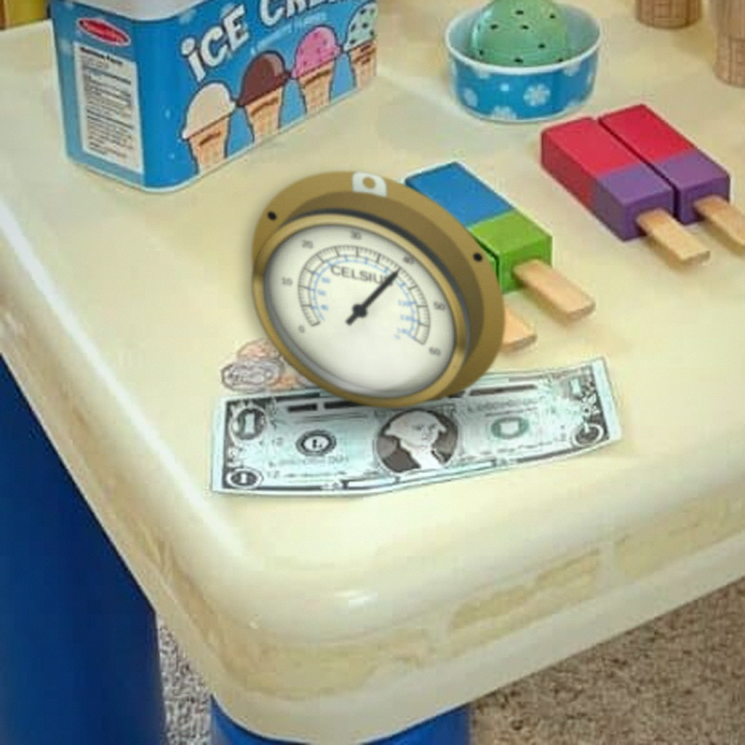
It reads value=40 unit=°C
